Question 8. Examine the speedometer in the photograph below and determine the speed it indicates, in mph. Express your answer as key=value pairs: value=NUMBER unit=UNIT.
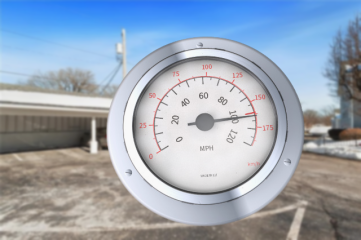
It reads value=102.5 unit=mph
